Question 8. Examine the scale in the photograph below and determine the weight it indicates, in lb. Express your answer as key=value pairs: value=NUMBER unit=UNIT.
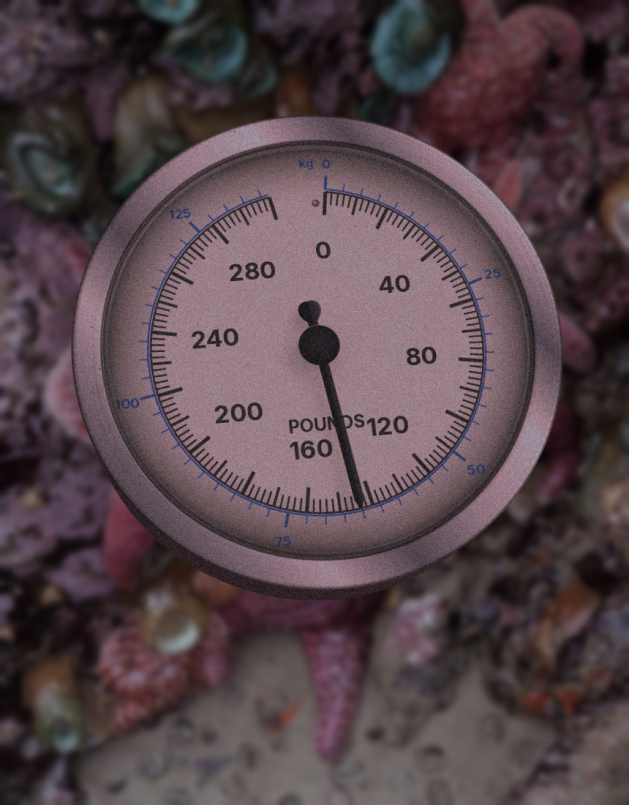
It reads value=144 unit=lb
